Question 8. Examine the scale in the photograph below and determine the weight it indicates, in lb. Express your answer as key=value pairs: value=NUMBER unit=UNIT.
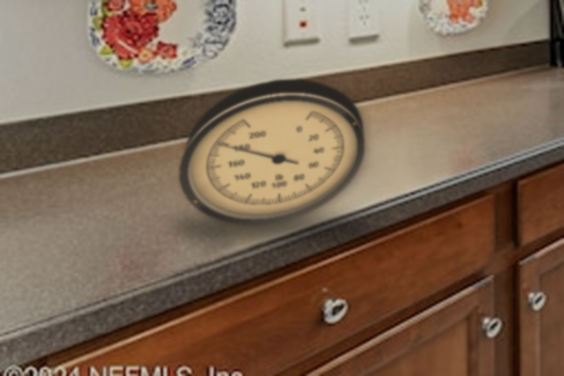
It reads value=180 unit=lb
